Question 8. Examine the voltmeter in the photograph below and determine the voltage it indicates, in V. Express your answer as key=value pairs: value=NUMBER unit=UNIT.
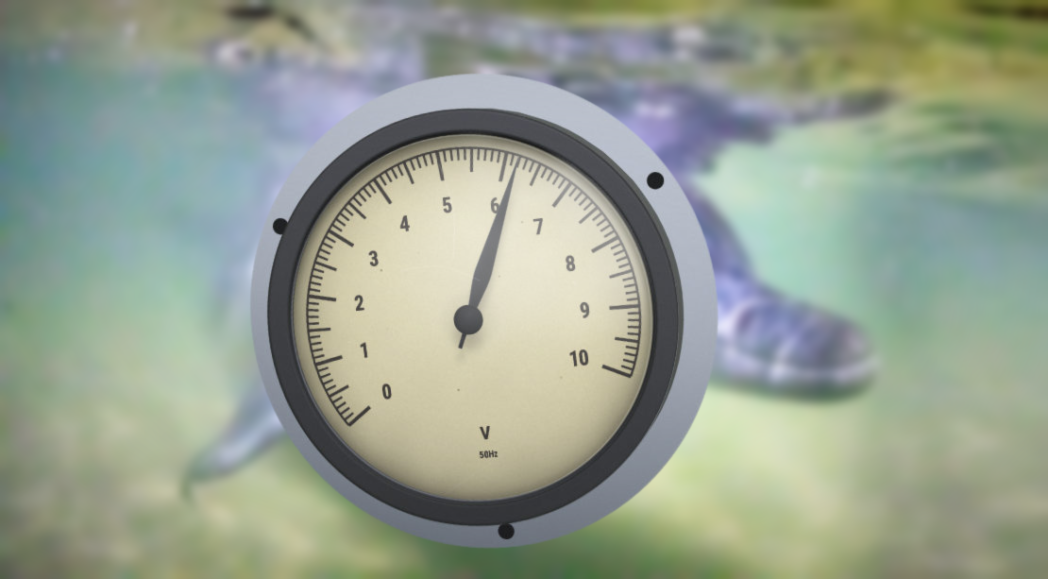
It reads value=6.2 unit=V
